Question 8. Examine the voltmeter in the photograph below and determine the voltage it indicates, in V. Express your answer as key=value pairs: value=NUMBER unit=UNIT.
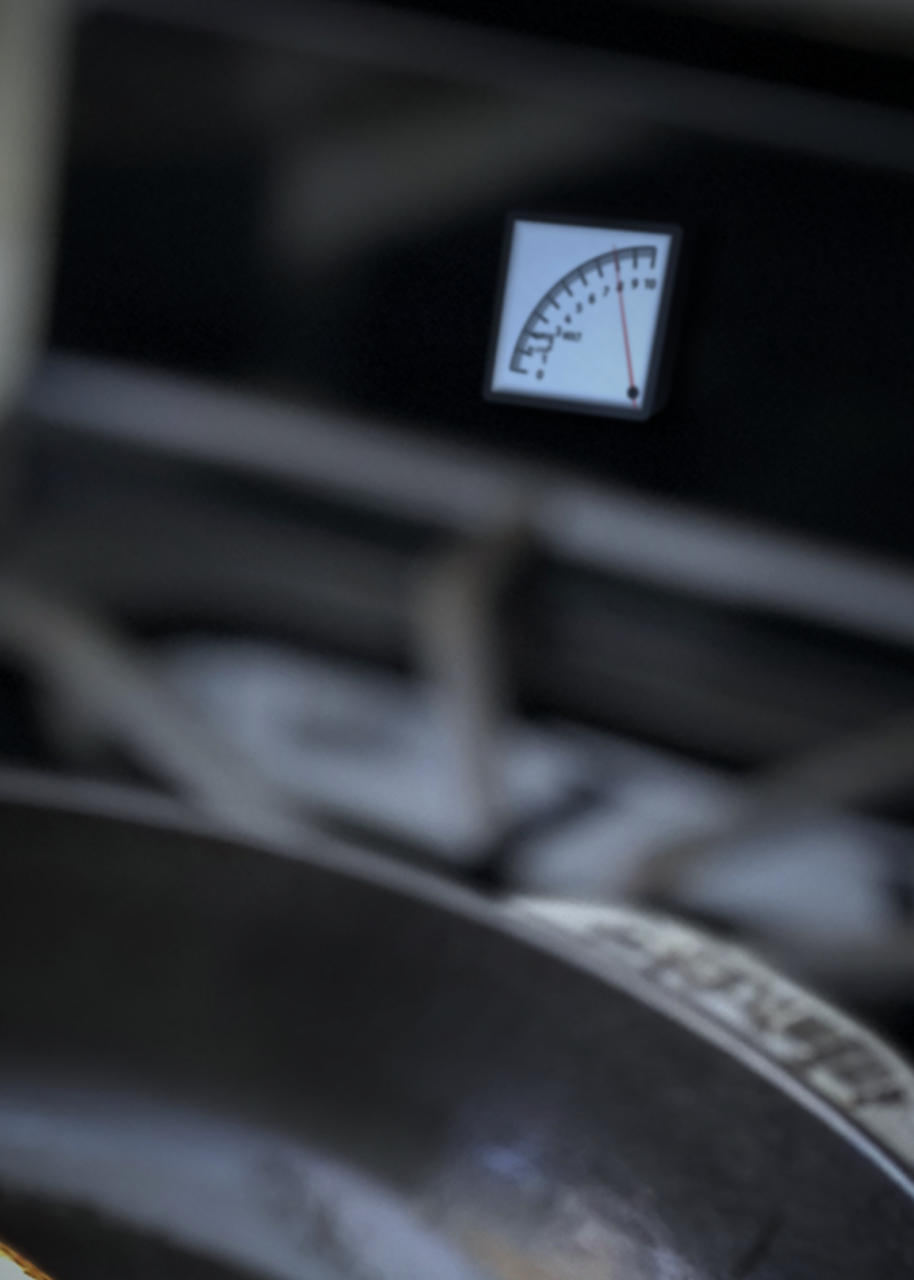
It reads value=8 unit=V
